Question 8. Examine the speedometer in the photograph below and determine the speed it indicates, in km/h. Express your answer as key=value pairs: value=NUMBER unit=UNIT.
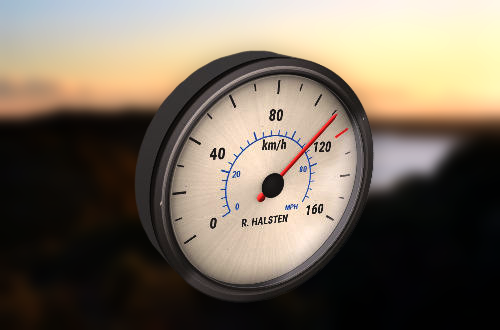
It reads value=110 unit=km/h
